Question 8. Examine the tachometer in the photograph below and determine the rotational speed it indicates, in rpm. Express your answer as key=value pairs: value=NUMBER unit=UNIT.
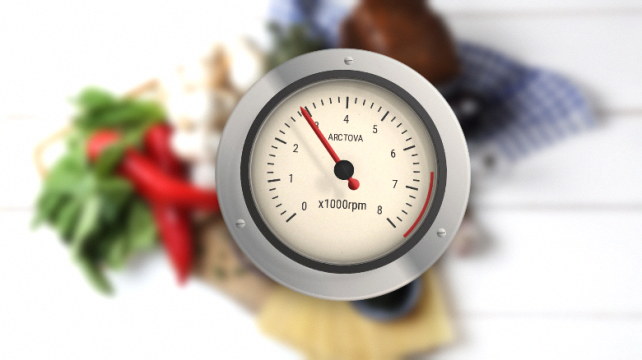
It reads value=2900 unit=rpm
